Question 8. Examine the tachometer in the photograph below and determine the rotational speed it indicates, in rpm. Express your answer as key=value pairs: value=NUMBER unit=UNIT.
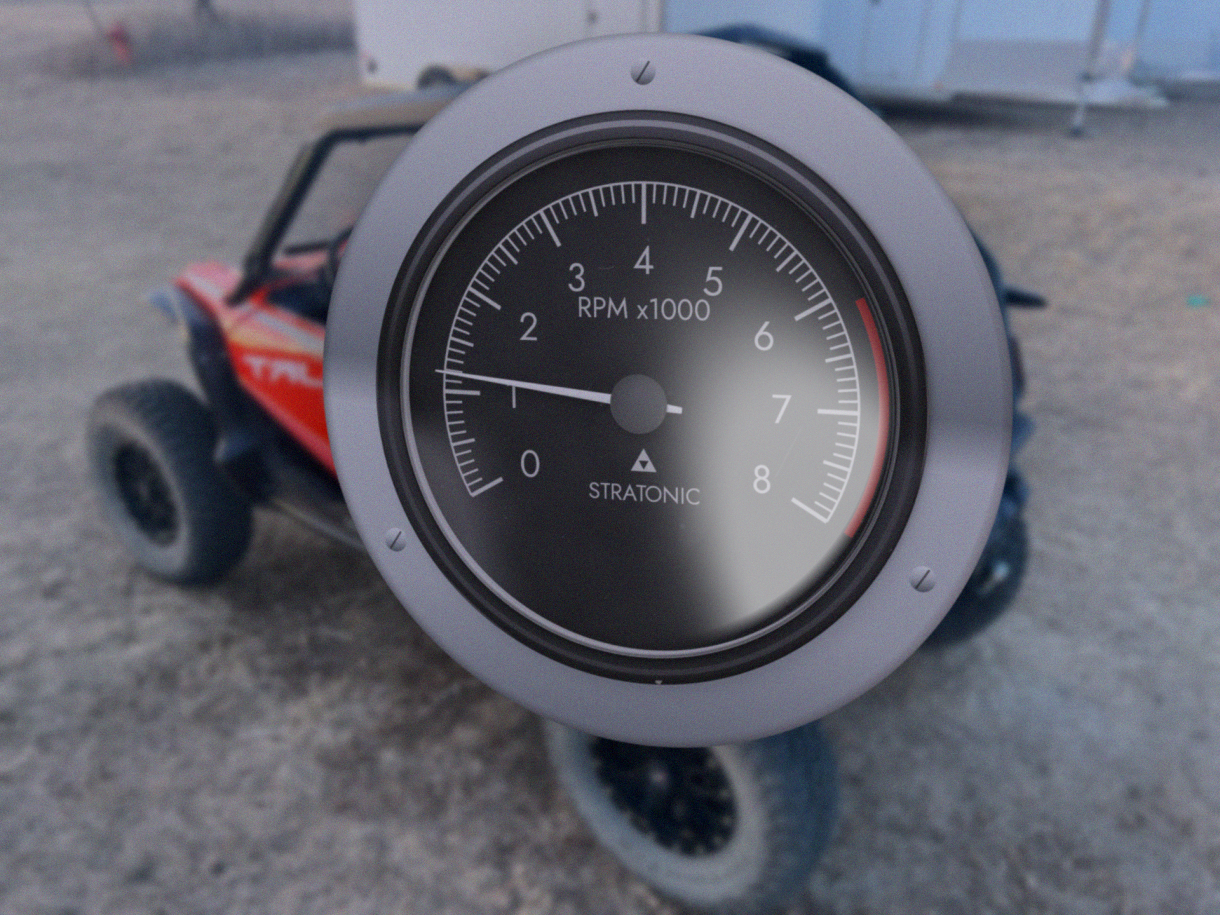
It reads value=1200 unit=rpm
